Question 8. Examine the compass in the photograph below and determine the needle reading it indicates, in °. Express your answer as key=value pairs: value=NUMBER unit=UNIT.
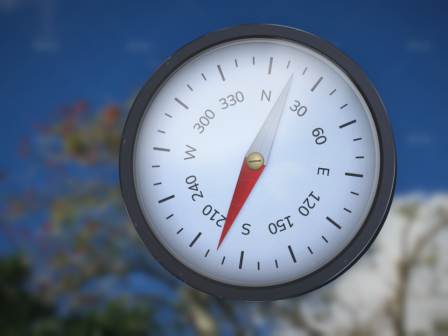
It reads value=195 unit=°
